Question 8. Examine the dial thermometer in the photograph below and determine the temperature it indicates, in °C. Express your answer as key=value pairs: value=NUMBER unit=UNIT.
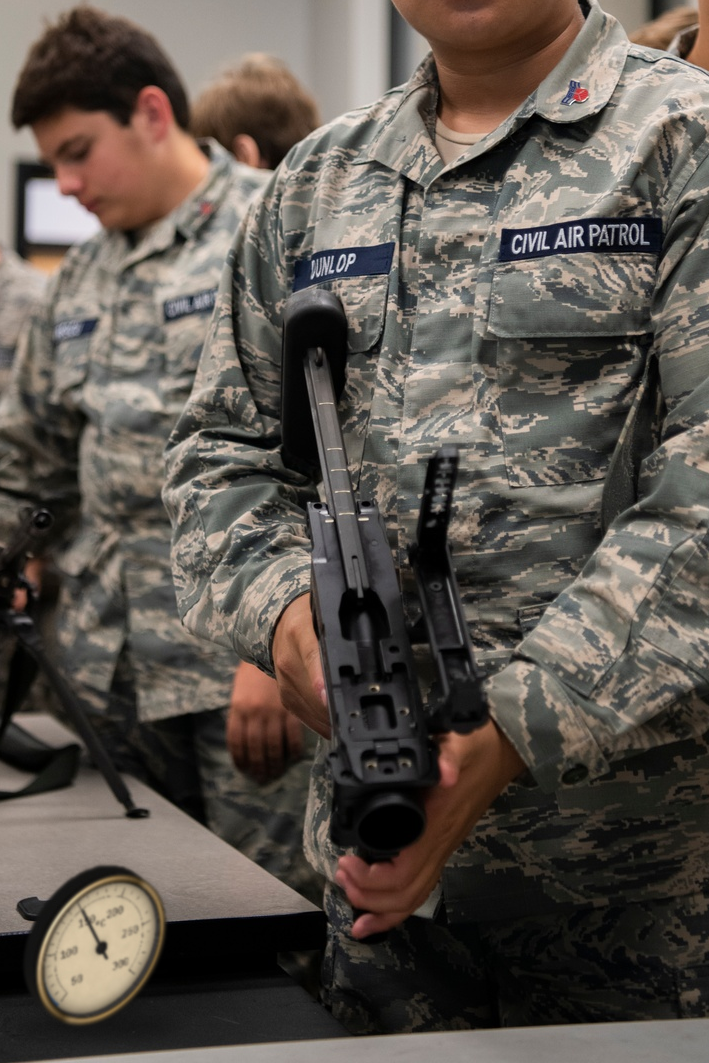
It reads value=150 unit=°C
